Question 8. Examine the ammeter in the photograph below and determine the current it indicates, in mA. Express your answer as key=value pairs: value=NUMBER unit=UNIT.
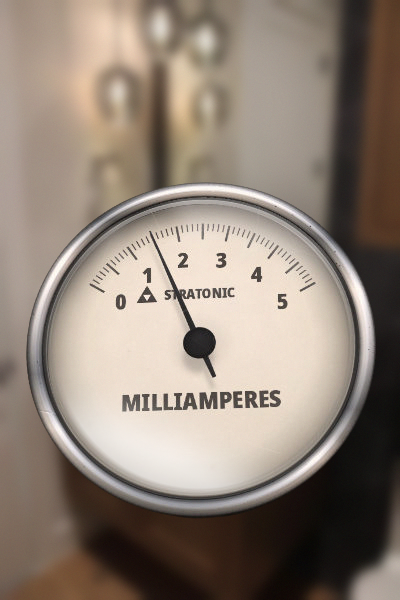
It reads value=1.5 unit=mA
